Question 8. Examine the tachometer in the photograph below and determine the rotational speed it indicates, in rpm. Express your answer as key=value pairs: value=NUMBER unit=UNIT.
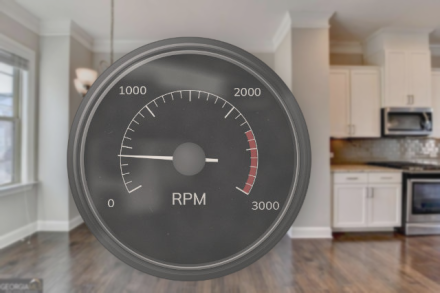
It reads value=400 unit=rpm
